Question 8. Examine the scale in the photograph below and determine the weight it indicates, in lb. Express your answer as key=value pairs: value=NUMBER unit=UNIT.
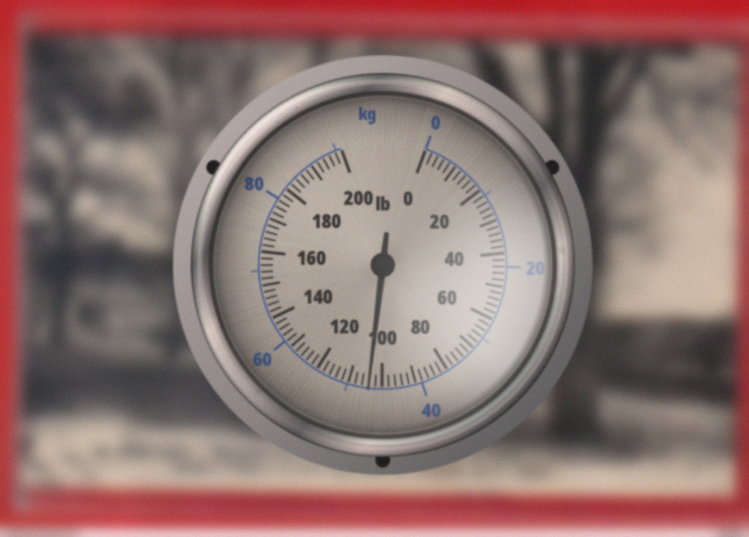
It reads value=104 unit=lb
